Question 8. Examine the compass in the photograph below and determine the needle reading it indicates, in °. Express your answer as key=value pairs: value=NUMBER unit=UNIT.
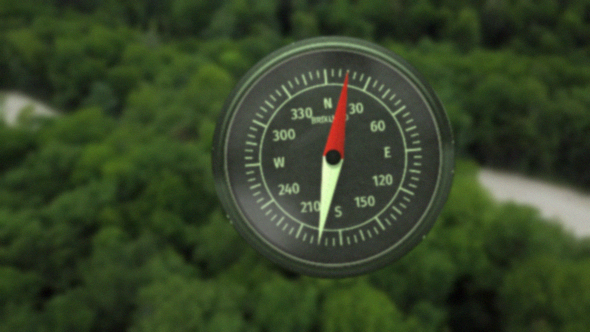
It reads value=15 unit=°
